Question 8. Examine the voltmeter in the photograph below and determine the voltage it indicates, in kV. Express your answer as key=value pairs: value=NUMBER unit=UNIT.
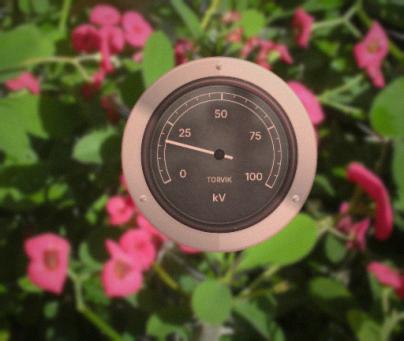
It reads value=17.5 unit=kV
